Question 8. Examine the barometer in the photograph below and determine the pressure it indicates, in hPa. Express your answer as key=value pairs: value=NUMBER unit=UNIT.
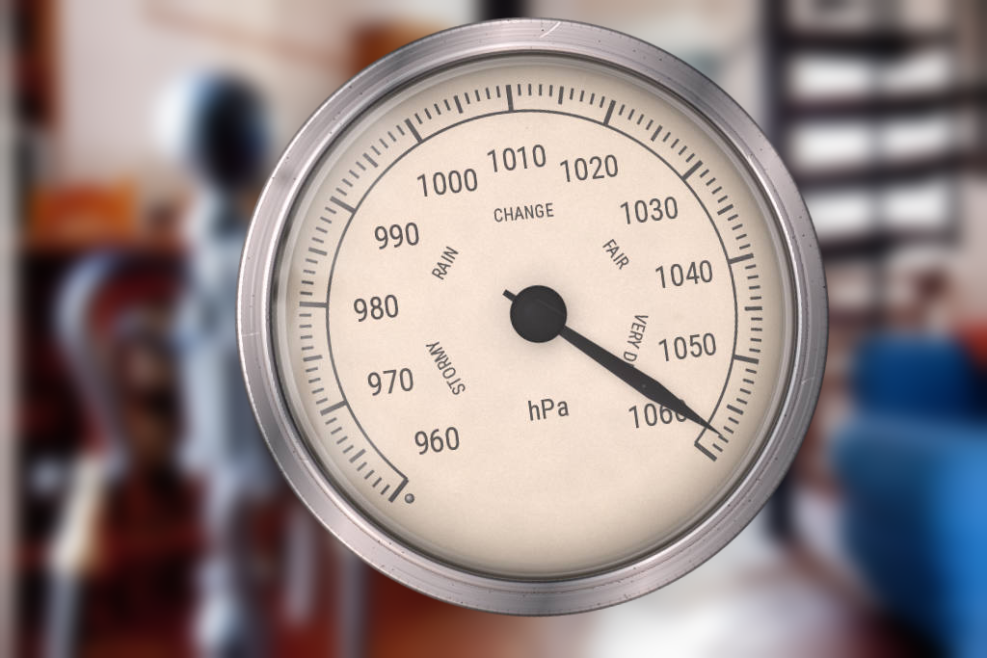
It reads value=1058 unit=hPa
